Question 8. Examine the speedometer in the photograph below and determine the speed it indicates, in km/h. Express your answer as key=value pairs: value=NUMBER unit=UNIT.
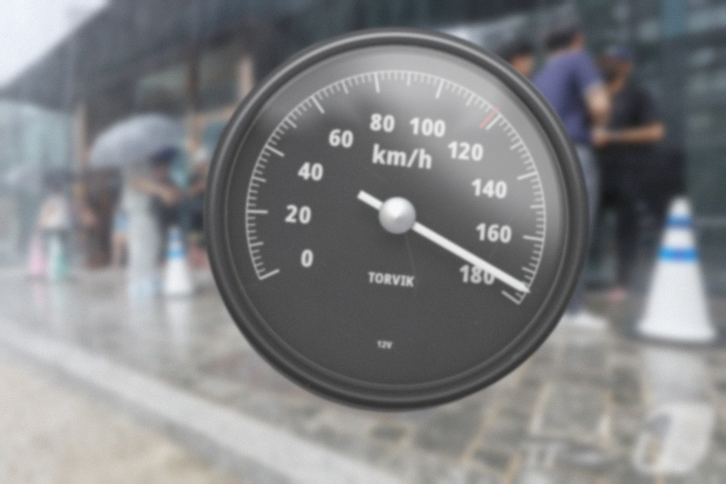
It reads value=176 unit=km/h
